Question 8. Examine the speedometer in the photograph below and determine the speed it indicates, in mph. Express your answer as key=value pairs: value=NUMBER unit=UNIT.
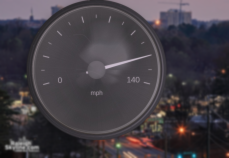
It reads value=120 unit=mph
